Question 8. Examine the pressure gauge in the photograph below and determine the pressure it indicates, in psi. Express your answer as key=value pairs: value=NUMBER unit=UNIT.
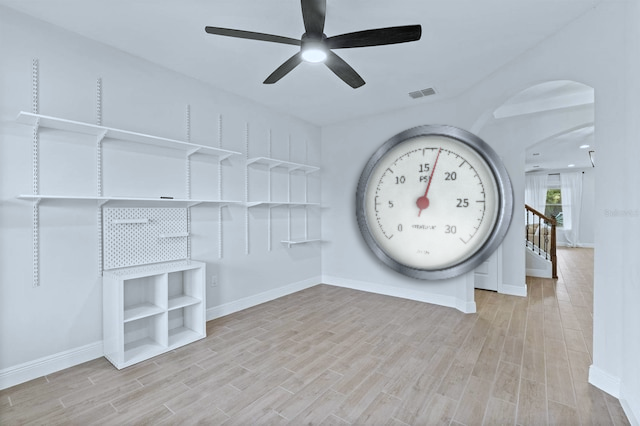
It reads value=17 unit=psi
